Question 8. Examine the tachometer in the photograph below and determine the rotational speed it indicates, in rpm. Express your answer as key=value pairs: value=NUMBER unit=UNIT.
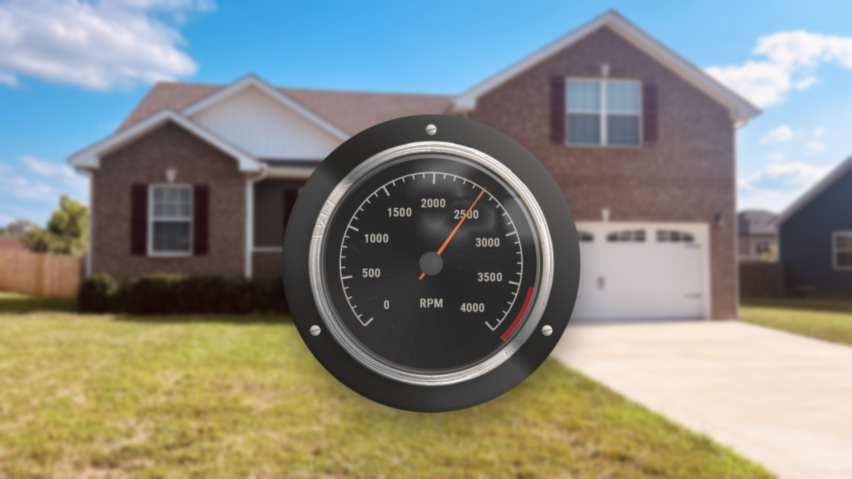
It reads value=2500 unit=rpm
